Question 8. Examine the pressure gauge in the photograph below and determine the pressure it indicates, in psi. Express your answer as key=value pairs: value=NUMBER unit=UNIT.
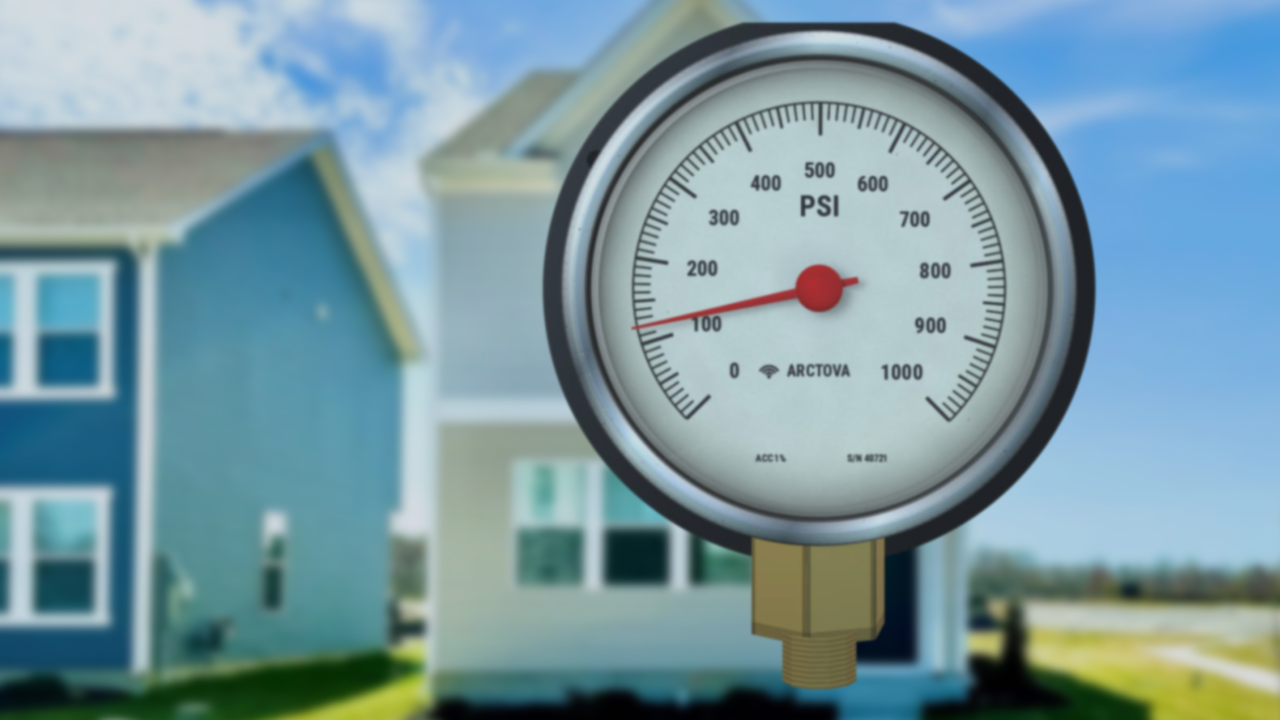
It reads value=120 unit=psi
